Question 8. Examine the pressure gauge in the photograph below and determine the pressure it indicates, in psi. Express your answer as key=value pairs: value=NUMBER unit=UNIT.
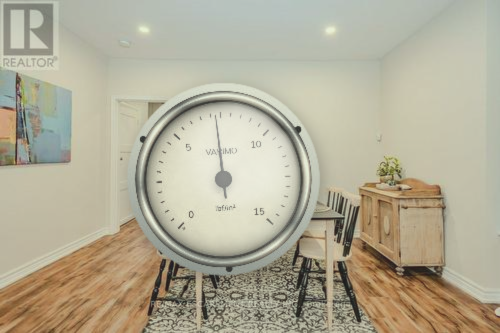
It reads value=7.25 unit=psi
